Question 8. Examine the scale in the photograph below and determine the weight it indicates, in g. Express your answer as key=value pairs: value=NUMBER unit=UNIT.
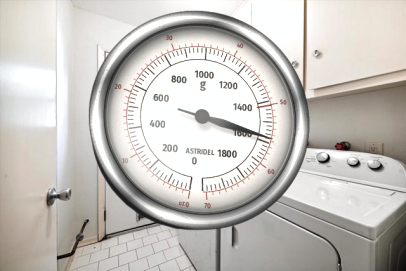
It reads value=1580 unit=g
